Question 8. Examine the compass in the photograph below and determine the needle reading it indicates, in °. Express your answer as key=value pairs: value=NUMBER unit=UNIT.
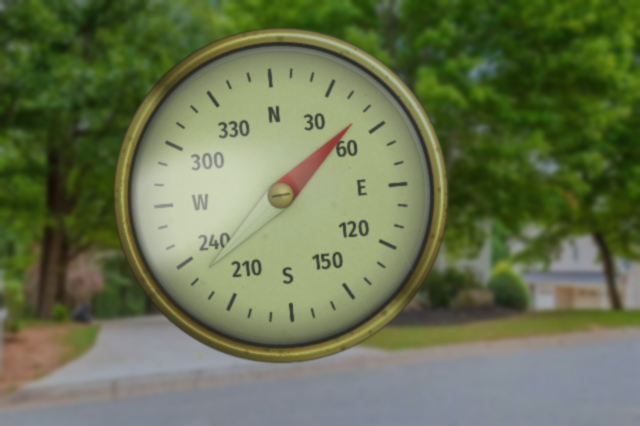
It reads value=50 unit=°
